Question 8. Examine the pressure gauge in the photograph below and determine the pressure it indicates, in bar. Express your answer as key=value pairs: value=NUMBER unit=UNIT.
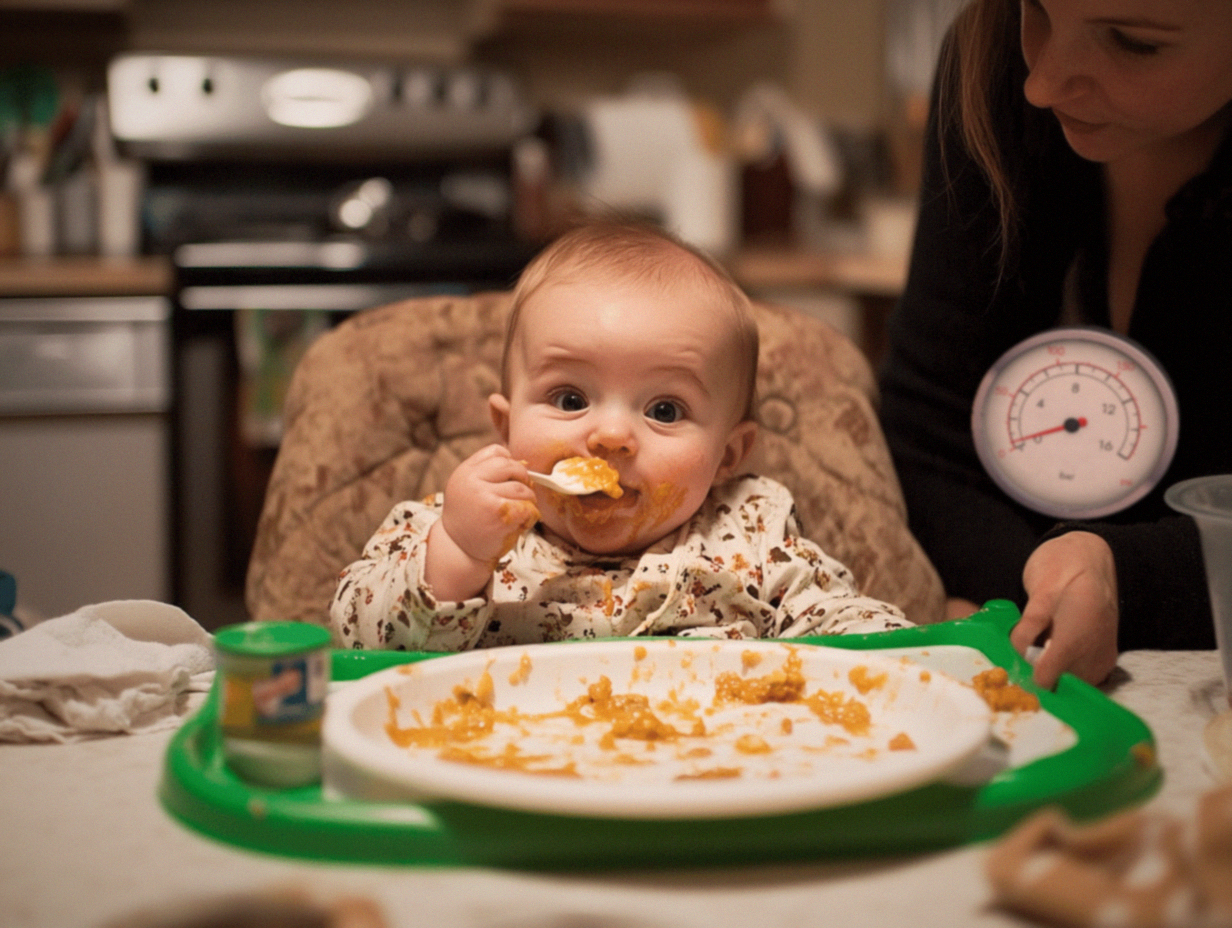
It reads value=0.5 unit=bar
